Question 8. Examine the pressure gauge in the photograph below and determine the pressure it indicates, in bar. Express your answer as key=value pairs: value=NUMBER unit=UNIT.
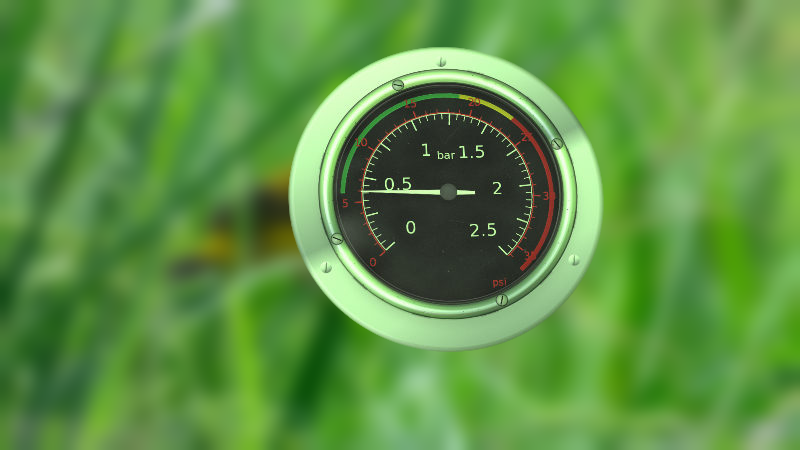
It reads value=0.4 unit=bar
